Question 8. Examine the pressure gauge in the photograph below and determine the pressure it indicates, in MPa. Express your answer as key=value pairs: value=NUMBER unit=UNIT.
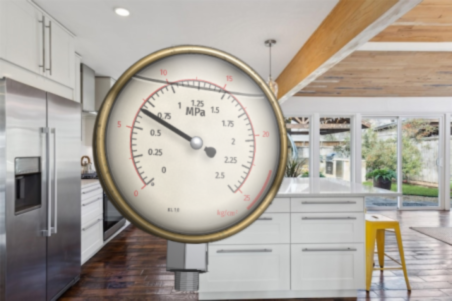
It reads value=0.65 unit=MPa
